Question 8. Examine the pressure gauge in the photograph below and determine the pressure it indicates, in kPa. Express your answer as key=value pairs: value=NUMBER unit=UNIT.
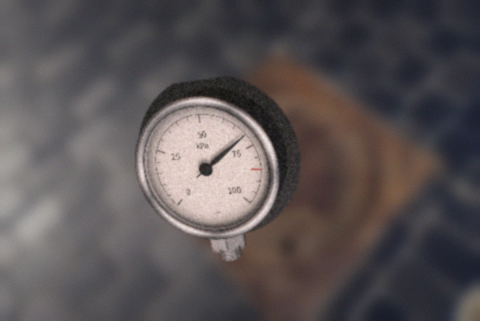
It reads value=70 unit=kPa
